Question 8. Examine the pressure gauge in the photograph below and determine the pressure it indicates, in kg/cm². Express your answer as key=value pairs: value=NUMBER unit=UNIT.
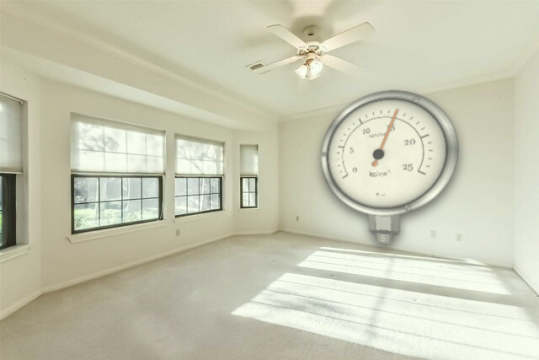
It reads value=15 unit=kg/cm²
